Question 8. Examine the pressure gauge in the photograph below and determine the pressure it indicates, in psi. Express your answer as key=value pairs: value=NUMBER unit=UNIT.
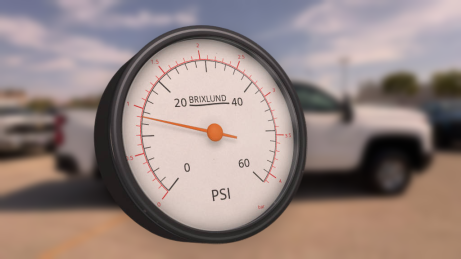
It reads value=13 unit=psi
